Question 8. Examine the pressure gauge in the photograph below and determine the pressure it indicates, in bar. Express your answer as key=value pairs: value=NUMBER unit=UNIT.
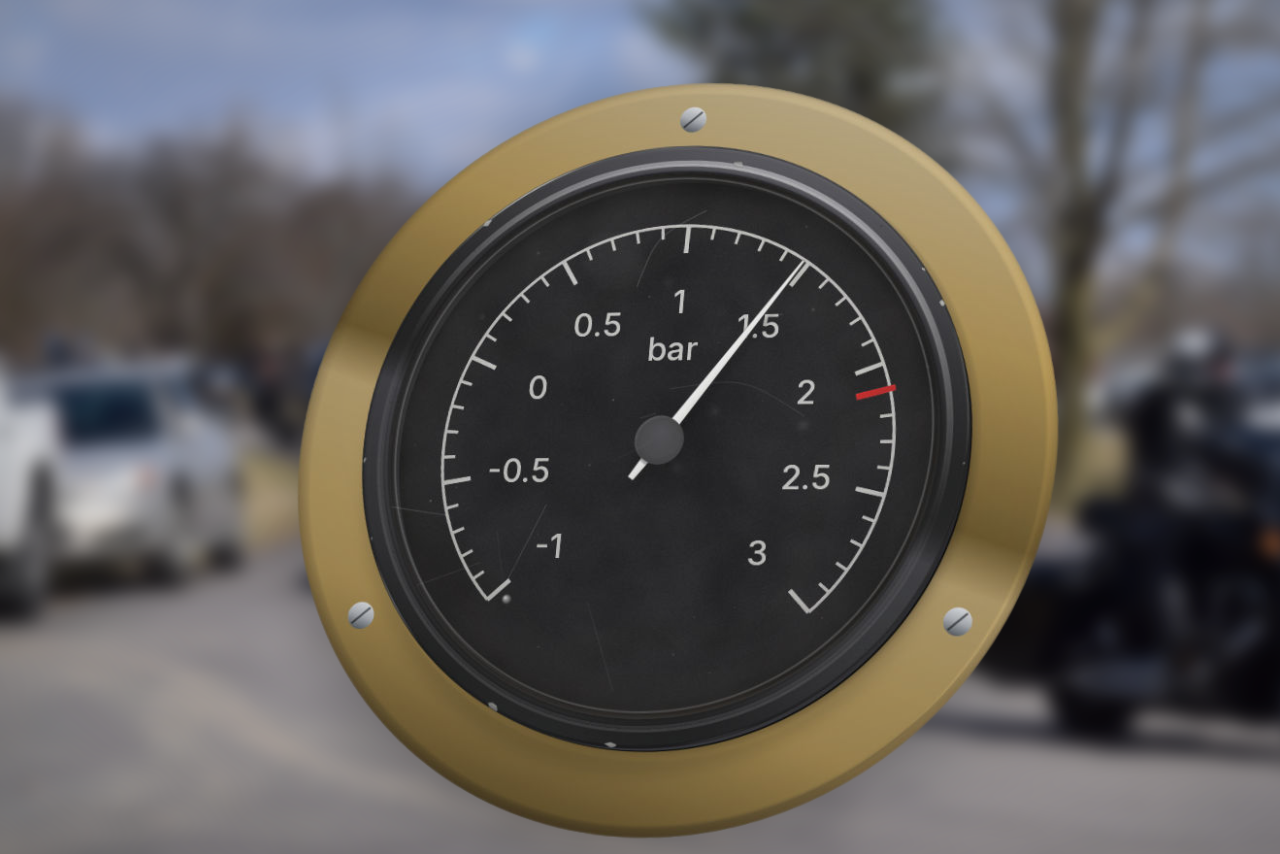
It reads value=1.5 unit=bar
